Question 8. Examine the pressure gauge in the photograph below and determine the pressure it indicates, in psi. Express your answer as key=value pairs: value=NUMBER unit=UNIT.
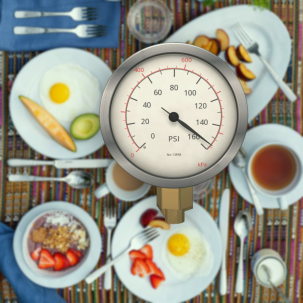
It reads value=155 unit=psi
